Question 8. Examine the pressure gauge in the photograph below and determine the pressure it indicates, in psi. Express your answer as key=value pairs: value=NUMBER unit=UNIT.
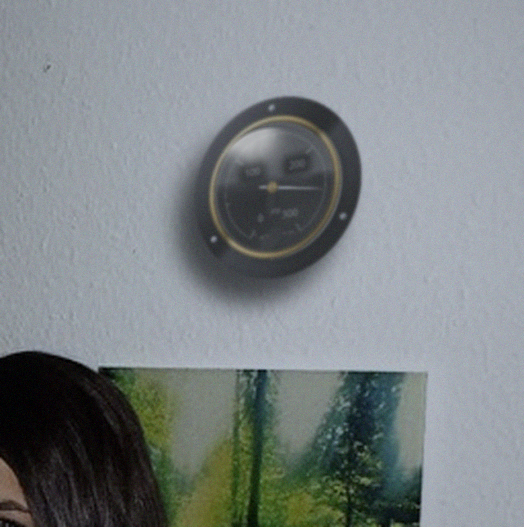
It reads value=250 unit=psi
